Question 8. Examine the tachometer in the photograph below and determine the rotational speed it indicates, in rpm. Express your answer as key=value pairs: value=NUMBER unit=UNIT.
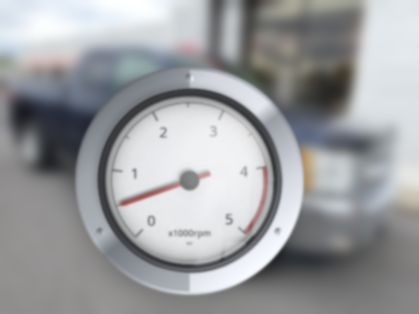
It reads value=500 unit=rpm
